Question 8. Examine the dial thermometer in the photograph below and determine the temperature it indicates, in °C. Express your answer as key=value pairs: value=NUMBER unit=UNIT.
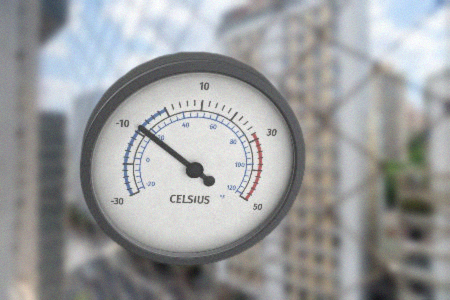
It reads value=-8 unit=°C
